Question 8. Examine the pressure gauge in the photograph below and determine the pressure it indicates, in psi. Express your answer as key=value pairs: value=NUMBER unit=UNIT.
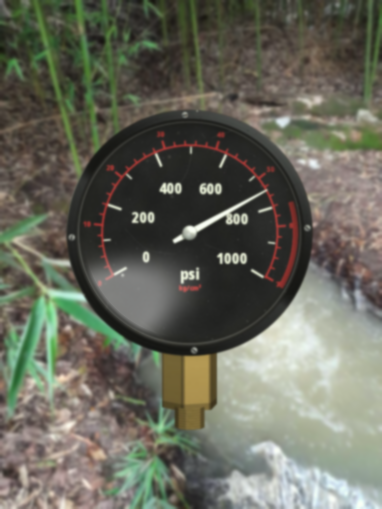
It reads value=750 unit=psi
